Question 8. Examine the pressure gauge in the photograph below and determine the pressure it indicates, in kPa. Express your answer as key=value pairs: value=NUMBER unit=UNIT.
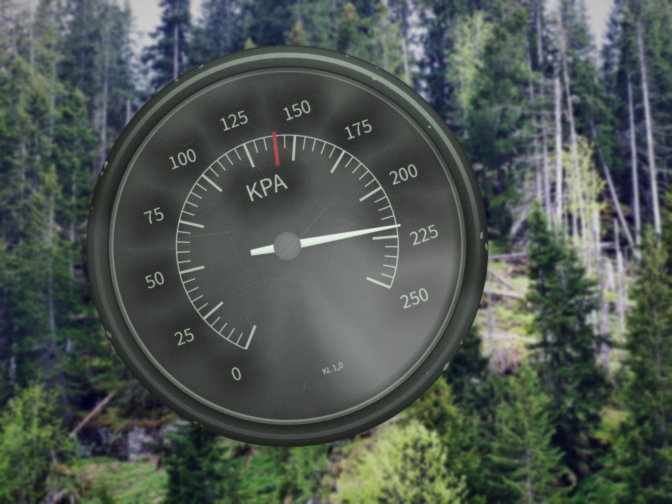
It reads value=220 unit=kPa
